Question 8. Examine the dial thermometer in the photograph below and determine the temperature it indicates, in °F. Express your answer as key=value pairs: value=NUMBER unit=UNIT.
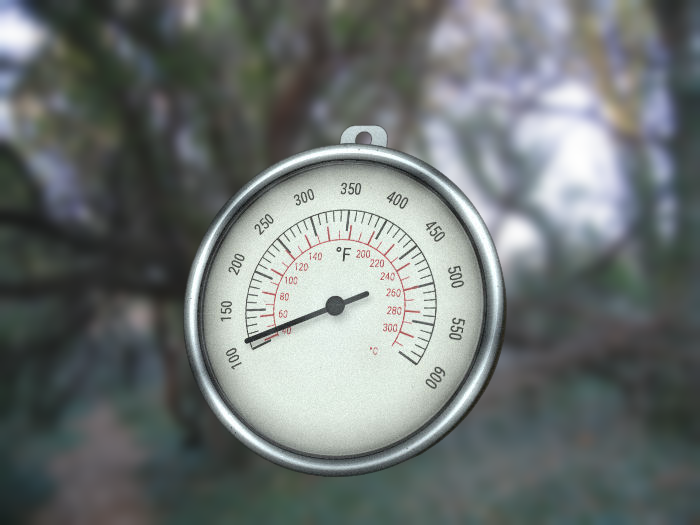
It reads value=110 unit=°F
